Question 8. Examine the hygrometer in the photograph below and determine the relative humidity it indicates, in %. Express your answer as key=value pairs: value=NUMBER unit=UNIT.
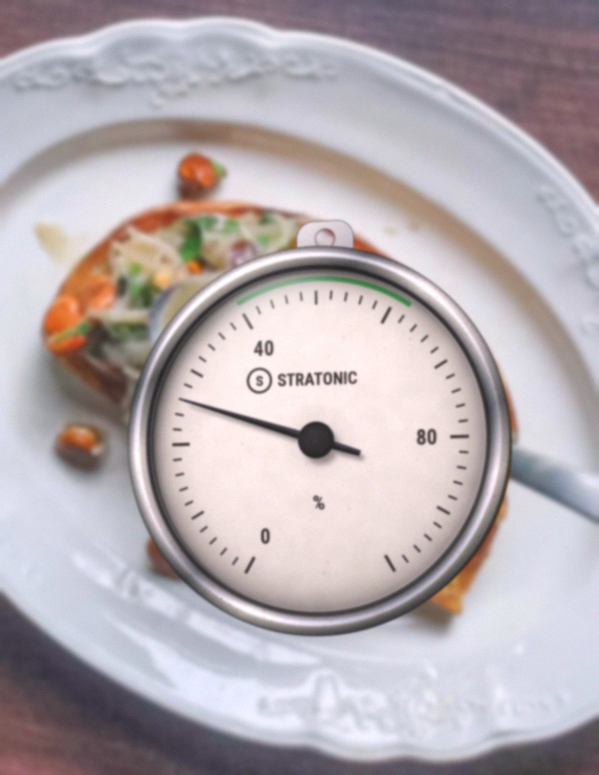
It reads value=26 unit=%
